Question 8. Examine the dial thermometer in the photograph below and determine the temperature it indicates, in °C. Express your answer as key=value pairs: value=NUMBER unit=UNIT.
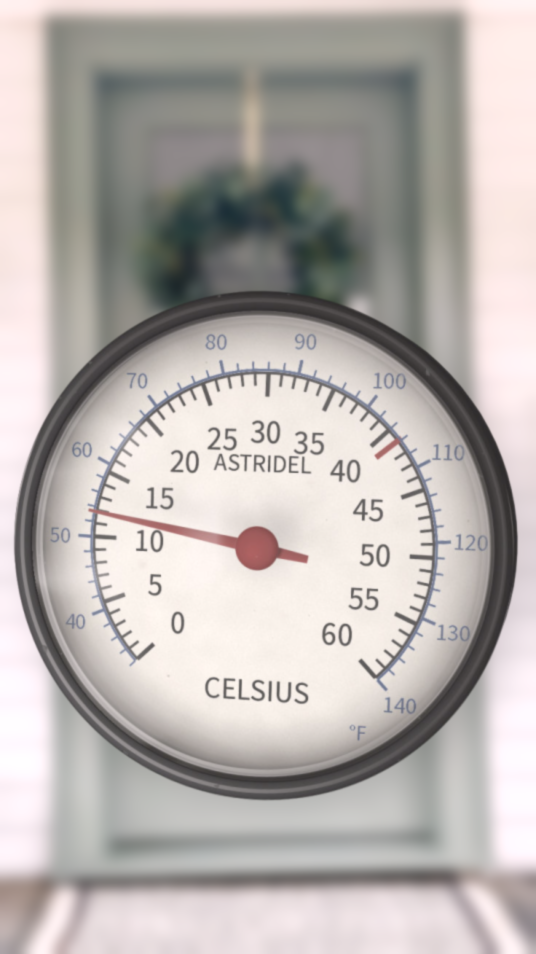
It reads value=12 unit=°C
